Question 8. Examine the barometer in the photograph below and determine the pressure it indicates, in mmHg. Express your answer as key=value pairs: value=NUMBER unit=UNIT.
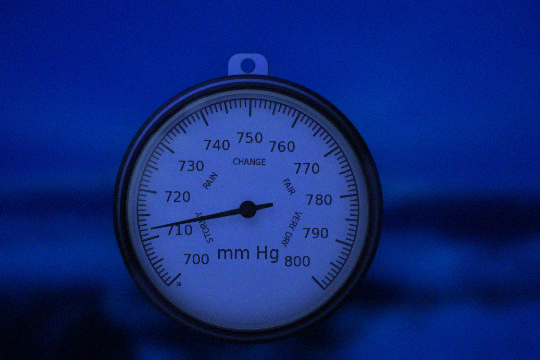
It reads value=712 unit=mmHg
